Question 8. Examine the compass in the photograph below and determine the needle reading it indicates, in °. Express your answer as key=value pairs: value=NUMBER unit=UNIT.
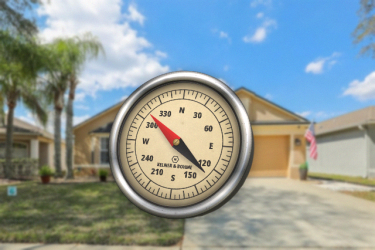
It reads value=310 unit=°
